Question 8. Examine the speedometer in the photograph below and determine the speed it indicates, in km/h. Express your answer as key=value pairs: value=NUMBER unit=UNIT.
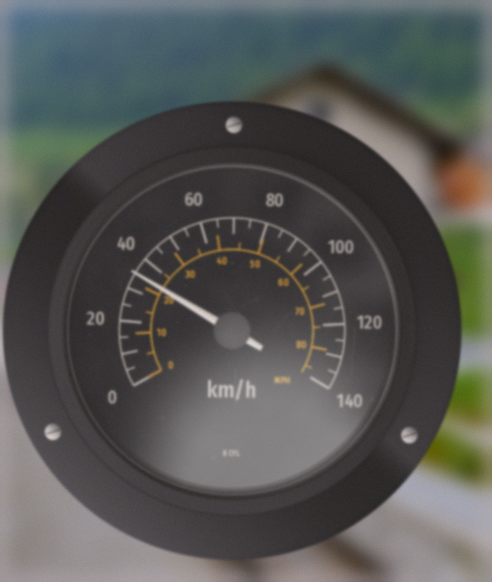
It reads value=35 unit=km/h
